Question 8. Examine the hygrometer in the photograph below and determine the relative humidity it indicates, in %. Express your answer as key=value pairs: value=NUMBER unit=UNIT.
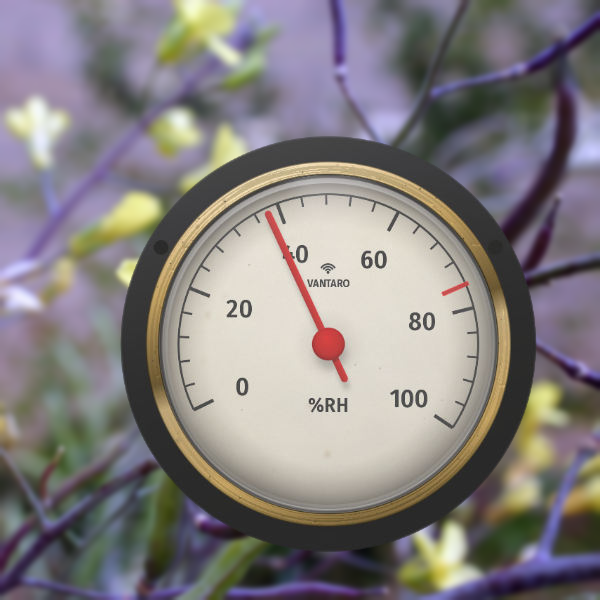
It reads value=38 unit=%
